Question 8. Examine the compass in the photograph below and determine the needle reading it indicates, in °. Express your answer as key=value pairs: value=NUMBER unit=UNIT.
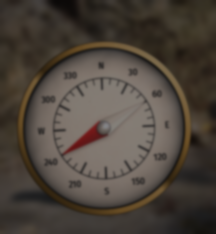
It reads value=240 unit=°
